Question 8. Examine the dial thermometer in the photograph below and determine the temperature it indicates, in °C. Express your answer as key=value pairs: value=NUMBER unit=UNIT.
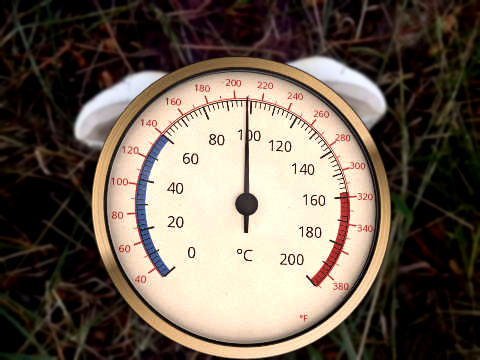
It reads value=98 unit=°C
